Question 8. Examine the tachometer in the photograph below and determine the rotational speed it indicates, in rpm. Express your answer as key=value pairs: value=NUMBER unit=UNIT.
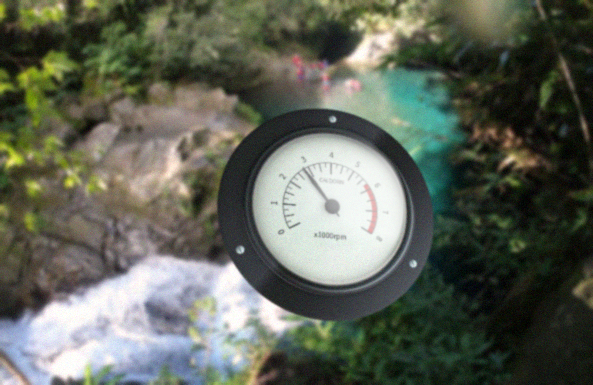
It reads value=2750 unit=rpm
